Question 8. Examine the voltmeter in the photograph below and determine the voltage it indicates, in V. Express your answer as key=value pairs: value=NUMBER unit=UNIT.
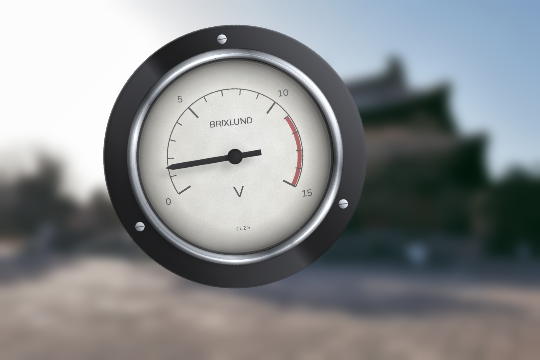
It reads value=1.5 unit=V
